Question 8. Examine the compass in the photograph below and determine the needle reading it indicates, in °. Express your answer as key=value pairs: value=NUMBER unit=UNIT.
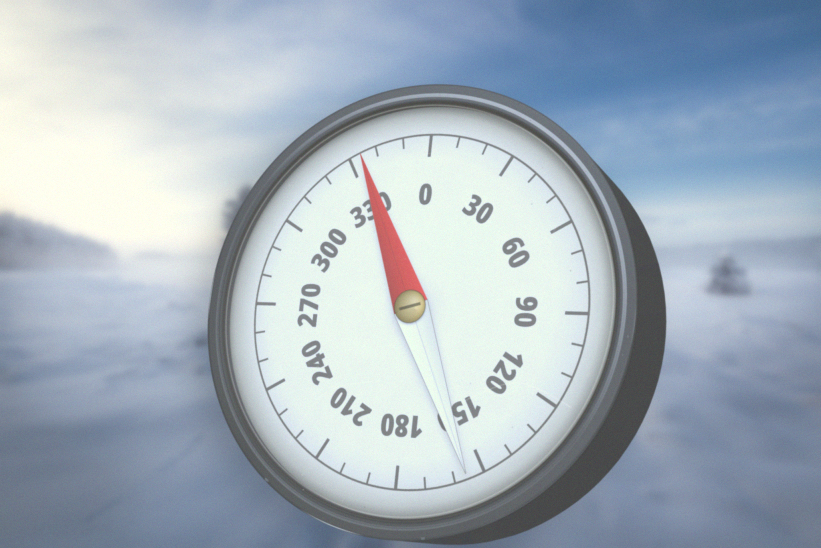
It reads value=335 unit=°
